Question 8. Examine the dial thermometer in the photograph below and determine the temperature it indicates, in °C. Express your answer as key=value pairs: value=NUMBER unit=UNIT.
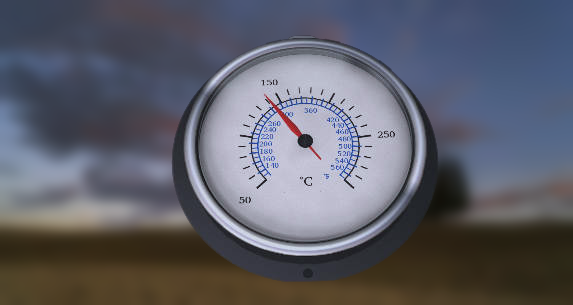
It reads value=140 unit=°C
